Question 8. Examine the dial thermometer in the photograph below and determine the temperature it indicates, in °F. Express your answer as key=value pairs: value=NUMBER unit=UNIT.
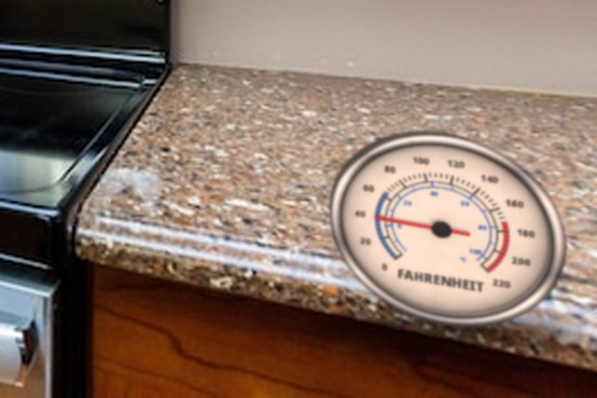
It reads value=40 unit=°F
